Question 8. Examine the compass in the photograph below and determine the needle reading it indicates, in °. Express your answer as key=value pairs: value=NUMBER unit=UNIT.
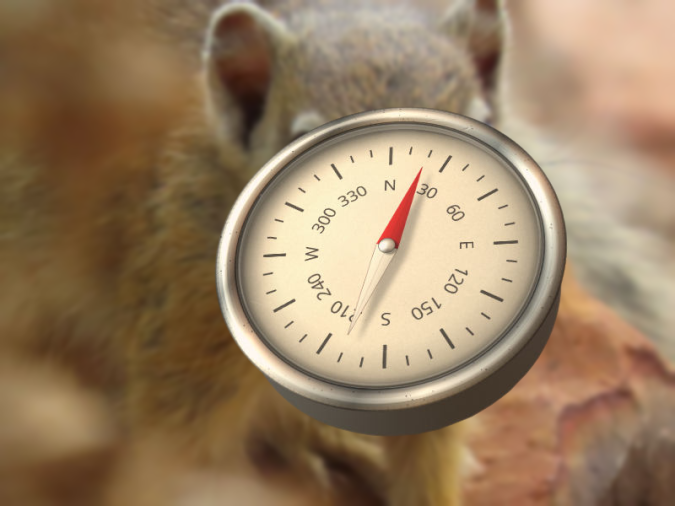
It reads value=20 unit=°
